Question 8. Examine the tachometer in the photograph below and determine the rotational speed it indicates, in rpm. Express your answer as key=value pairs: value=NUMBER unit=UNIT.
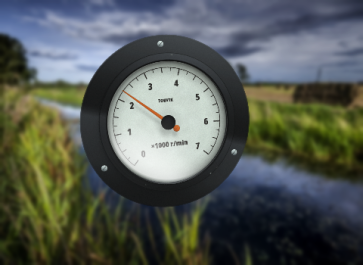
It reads value=2250 unit=rpm
